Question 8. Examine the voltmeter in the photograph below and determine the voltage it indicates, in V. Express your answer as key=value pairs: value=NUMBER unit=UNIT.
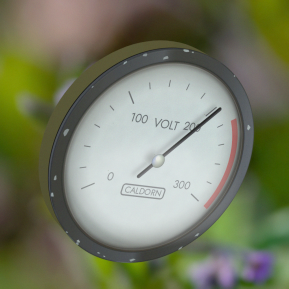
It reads value=200 unit=V
